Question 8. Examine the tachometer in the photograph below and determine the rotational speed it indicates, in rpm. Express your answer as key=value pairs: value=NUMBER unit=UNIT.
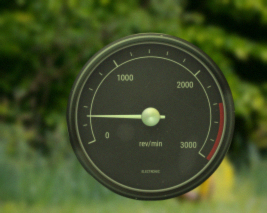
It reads value=300 unit=rpm
